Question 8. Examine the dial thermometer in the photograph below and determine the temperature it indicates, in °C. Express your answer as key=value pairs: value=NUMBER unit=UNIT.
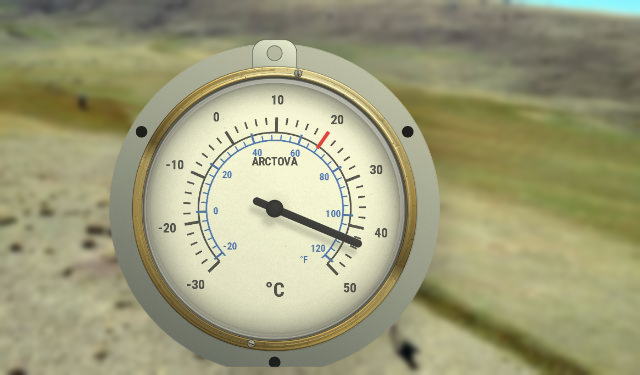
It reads value=43 unit=°C
